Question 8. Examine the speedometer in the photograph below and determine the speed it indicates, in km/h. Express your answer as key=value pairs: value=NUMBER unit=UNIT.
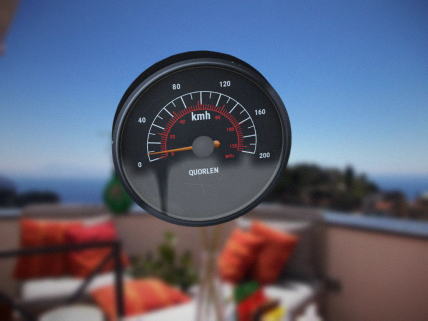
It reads value=10 unit=km/h
